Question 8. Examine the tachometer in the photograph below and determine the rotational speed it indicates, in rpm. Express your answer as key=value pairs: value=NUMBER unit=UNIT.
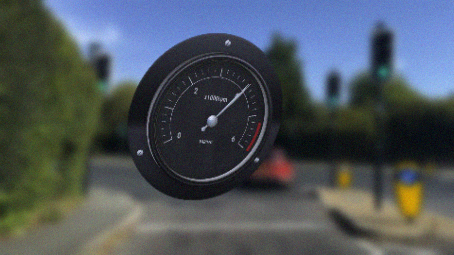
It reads value=4000 unit=rpm
